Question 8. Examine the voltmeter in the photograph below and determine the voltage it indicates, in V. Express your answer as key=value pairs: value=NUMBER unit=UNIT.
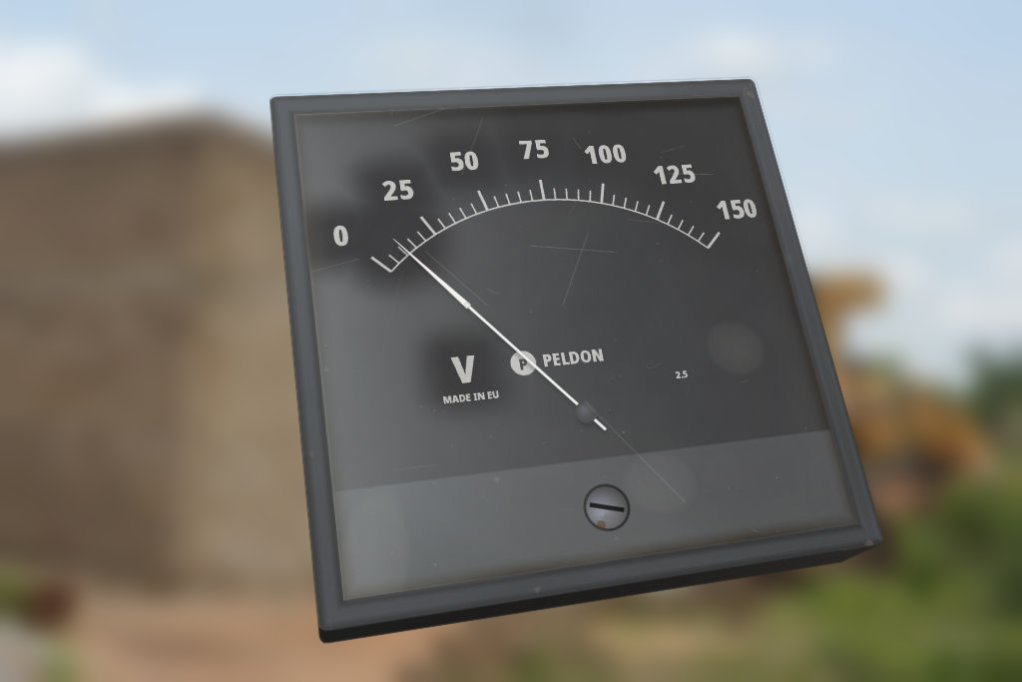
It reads value=10 unit=V
